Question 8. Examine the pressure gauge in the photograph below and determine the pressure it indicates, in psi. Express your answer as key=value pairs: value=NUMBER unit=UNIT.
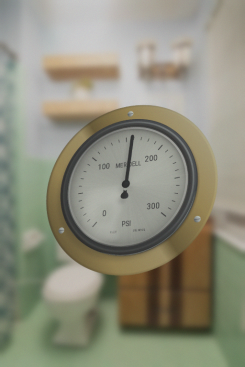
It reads value=160 unit=psi
